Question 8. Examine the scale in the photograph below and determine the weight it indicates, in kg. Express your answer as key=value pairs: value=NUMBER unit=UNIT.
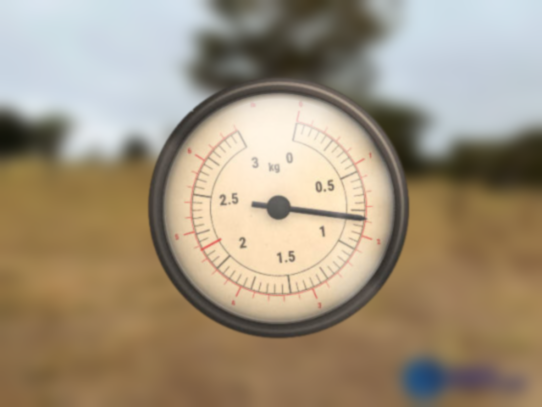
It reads value=0.8 unit=kg
